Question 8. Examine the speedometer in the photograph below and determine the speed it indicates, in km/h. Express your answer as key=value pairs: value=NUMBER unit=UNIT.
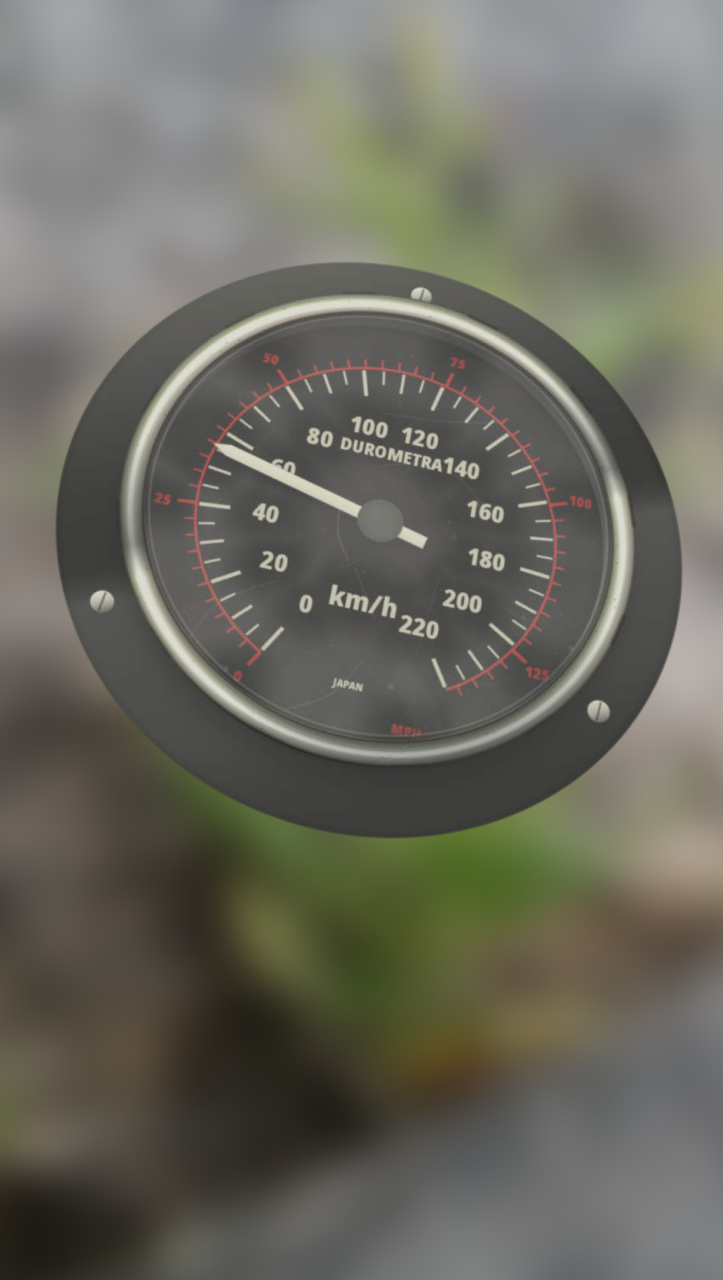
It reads value=55 unit=km/h
